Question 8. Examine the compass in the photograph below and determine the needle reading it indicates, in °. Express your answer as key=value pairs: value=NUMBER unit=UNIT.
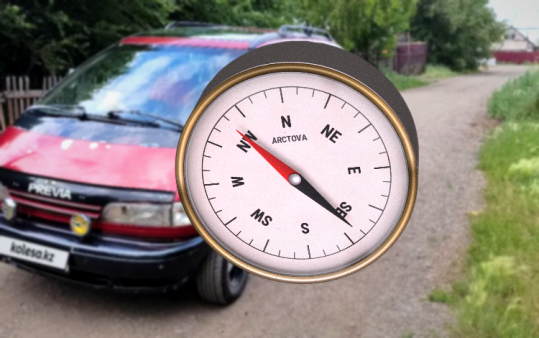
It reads value=320 unit=°
